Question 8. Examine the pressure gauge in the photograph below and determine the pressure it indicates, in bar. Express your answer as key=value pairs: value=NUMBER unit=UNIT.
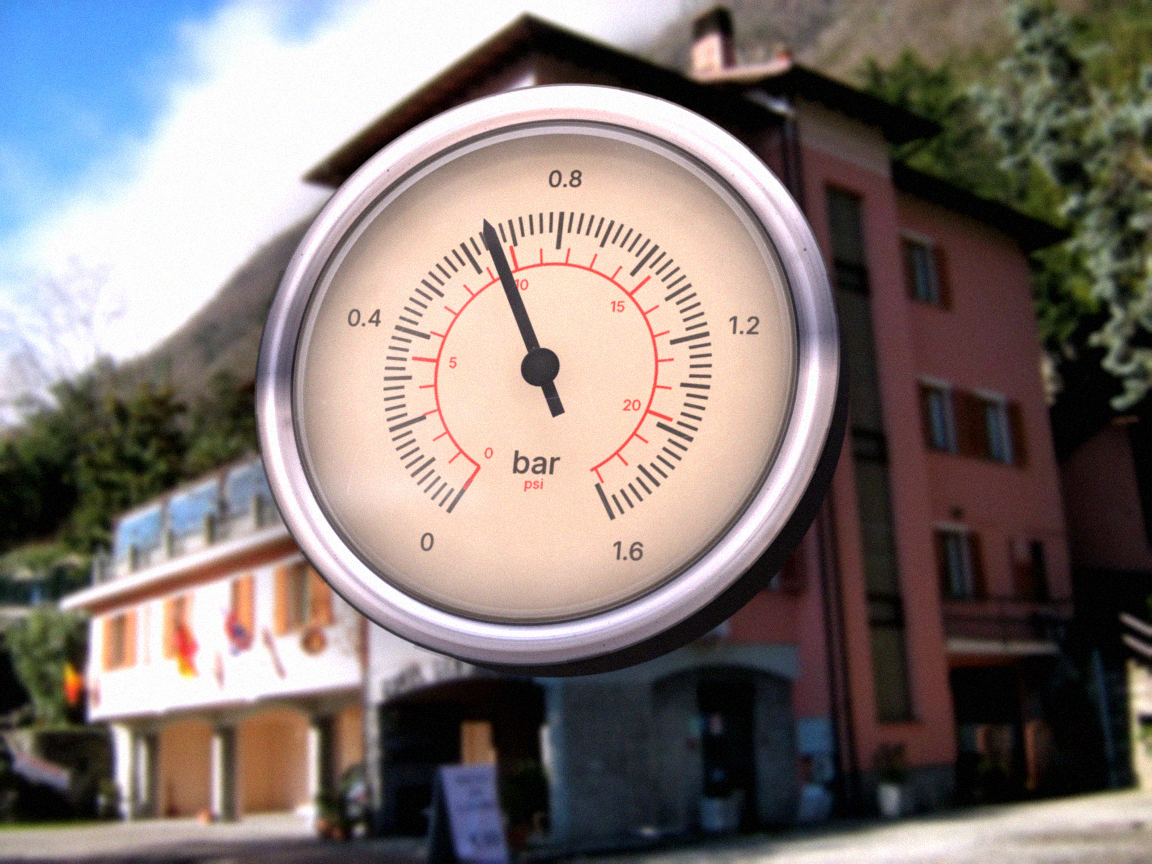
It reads value=0.66 unit=bar
